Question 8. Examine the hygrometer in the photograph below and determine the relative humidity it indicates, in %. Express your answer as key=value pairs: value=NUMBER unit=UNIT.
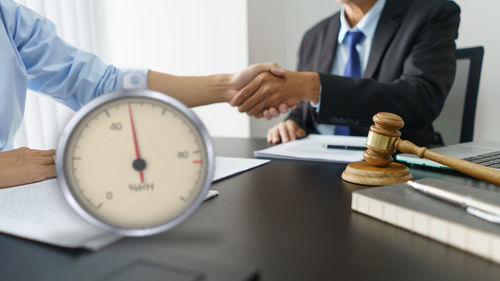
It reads value=48 unit=%
